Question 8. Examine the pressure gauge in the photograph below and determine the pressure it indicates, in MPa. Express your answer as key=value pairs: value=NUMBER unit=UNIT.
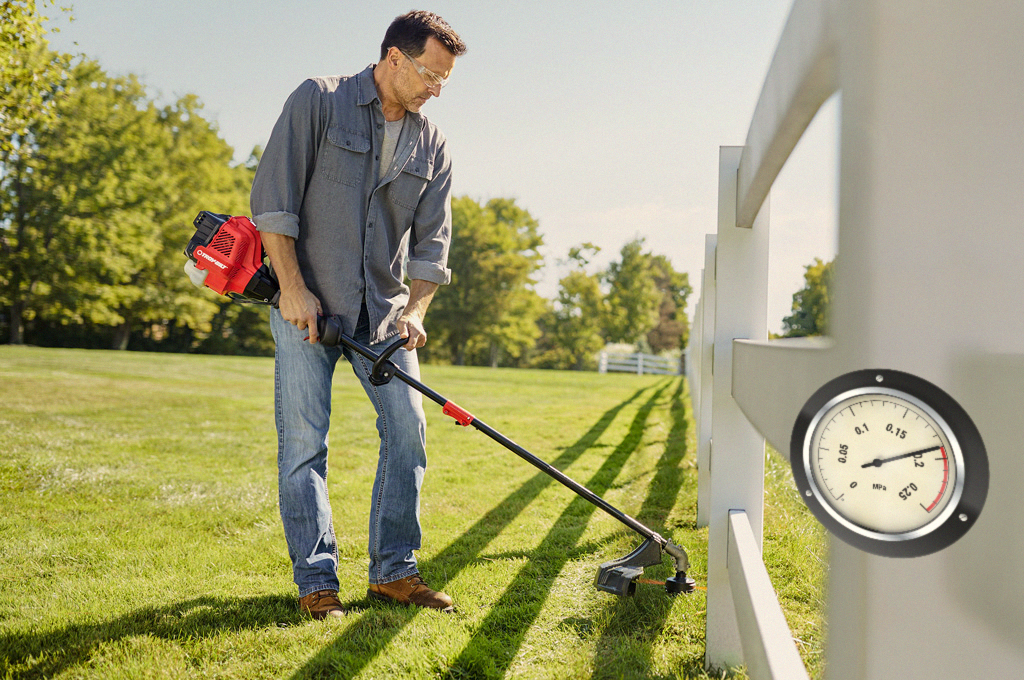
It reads value=0.19 unit=MPa
